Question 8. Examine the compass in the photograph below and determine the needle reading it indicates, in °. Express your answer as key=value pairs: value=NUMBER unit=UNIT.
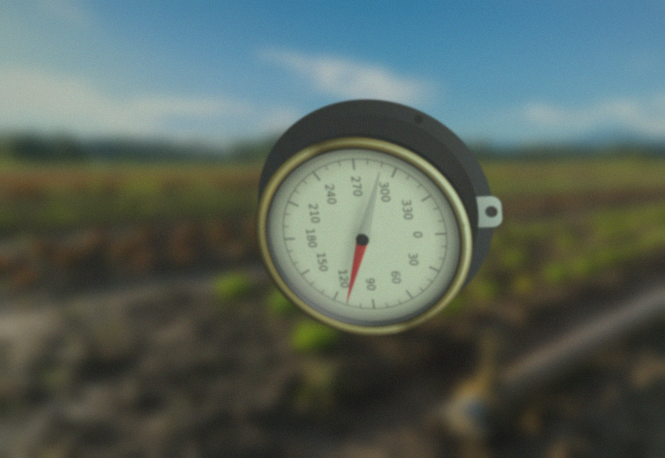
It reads value=110 unit=°
